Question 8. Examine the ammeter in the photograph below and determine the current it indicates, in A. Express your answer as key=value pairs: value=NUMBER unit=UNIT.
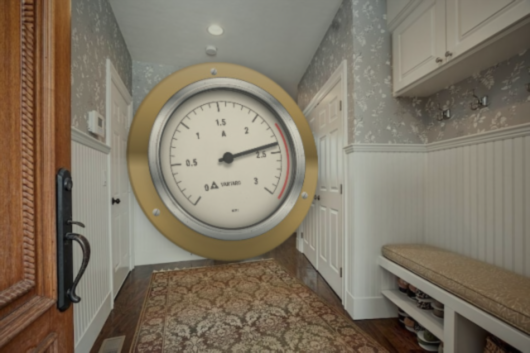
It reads value=2.4 unit=A
